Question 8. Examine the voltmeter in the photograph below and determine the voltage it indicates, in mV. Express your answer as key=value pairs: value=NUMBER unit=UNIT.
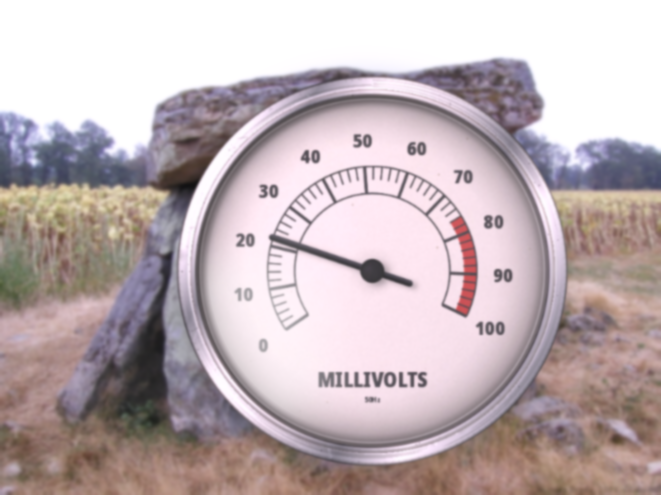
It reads value=22 unit=mV
